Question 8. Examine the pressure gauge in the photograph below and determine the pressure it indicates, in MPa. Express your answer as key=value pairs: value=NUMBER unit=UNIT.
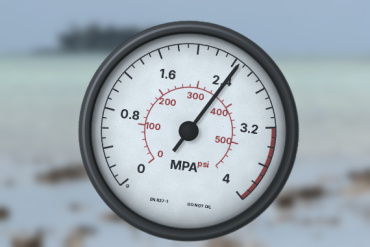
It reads value=2.45 unit=MPa
